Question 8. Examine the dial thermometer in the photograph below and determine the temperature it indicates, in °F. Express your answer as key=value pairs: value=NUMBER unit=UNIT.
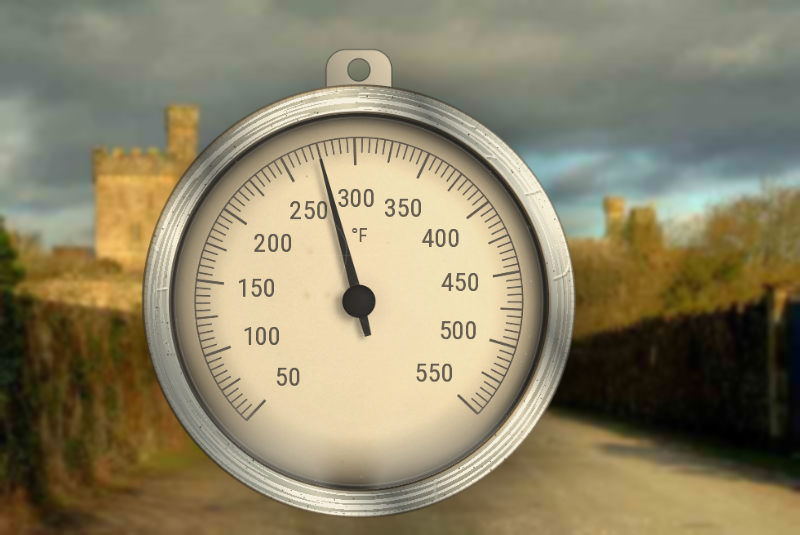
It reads value=275 unit=°F
